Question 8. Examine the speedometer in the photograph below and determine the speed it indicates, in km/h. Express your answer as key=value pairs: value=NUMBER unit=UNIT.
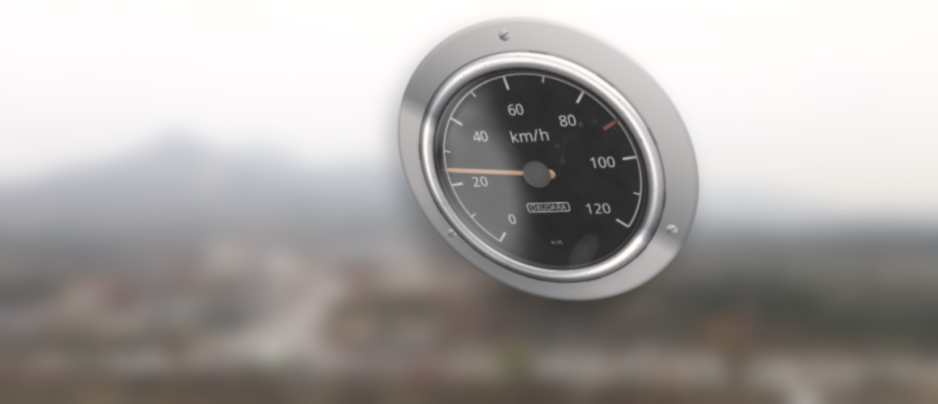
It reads value=25 unit=km/h
